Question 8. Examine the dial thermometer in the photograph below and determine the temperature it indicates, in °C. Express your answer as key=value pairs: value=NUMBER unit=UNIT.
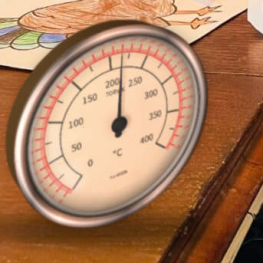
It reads value=212.5 unit=°C
